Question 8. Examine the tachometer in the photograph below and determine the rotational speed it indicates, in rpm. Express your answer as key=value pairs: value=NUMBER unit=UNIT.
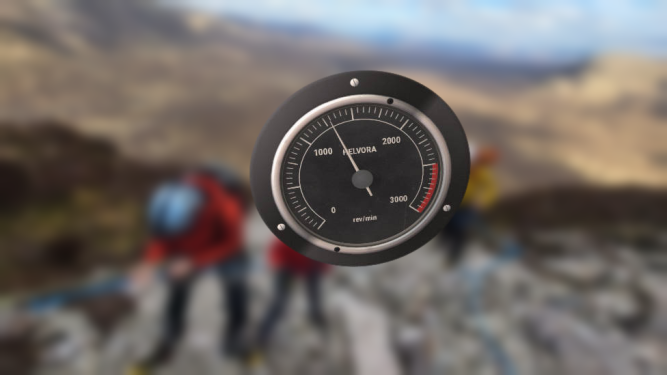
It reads value=1300 unit=rpm
